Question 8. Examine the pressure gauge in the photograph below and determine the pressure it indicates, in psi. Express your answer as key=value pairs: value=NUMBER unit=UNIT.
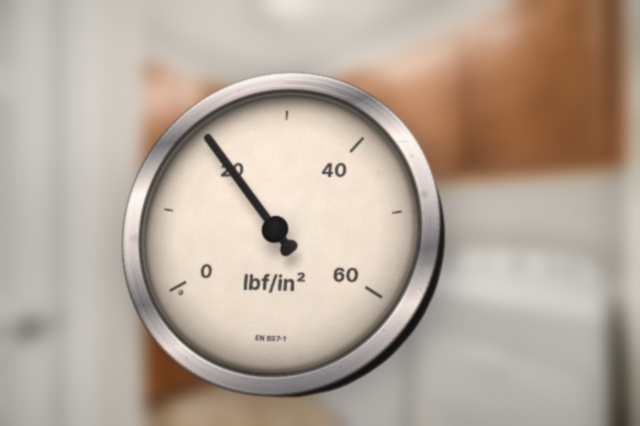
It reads value=20 unit=psi
